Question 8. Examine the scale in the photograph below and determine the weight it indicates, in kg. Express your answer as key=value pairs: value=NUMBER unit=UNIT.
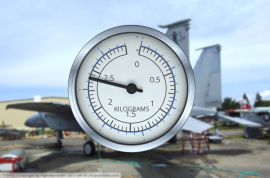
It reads value=2.4 unit=kg
